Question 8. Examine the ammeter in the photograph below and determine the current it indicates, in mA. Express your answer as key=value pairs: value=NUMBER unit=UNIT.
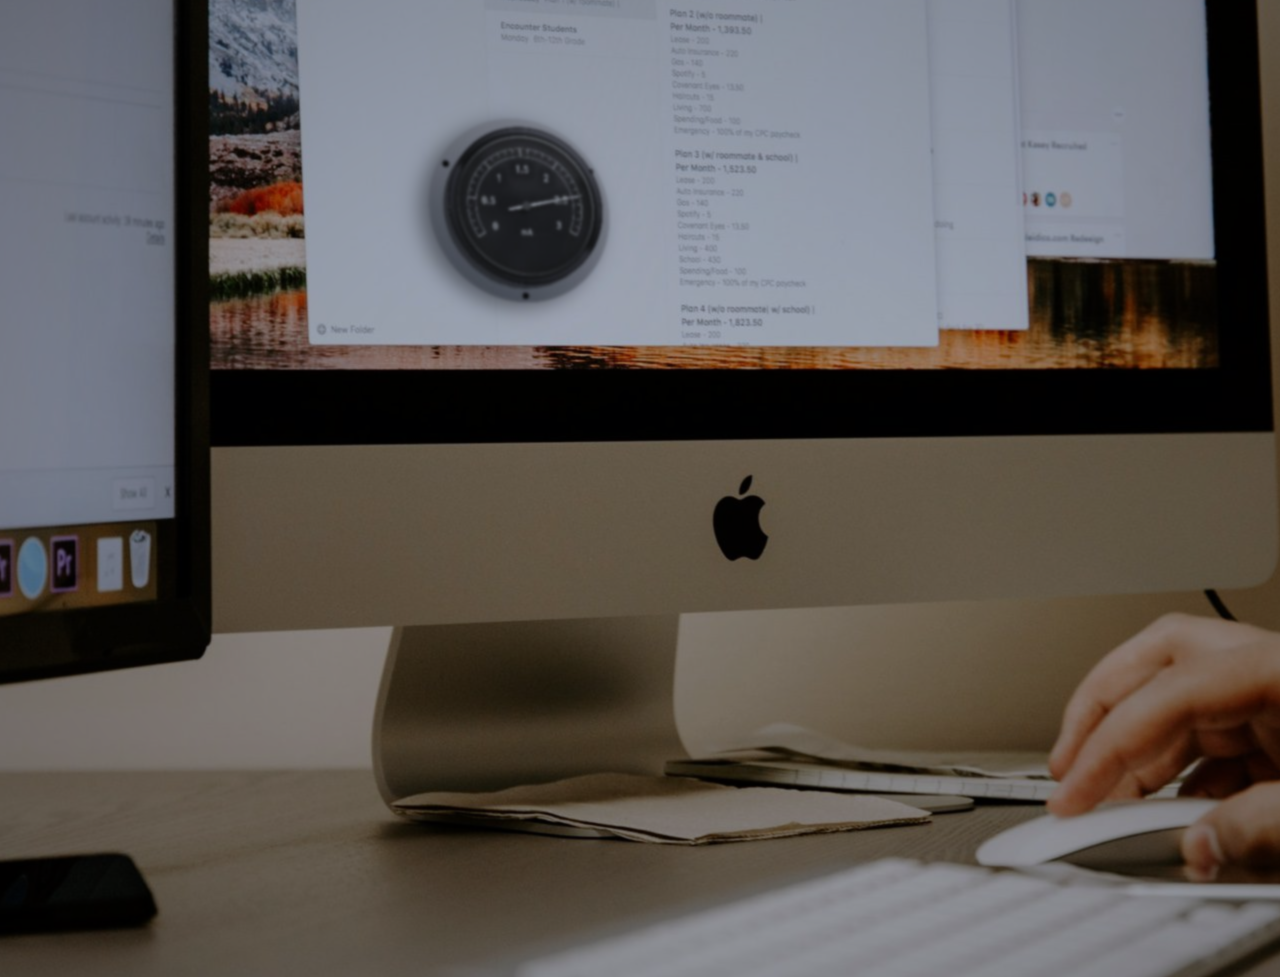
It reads value=2.5 unit=mA
